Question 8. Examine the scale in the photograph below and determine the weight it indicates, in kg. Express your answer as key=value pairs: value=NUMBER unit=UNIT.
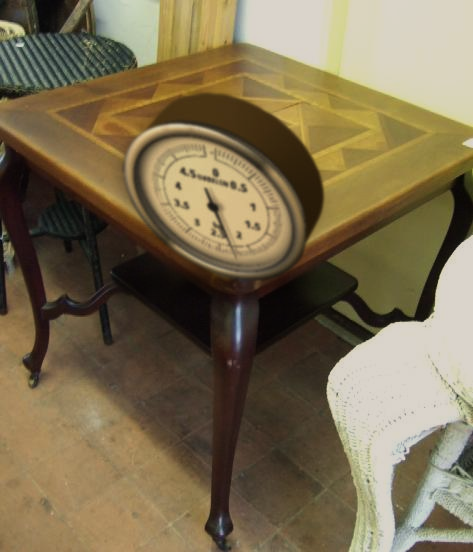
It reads value=2.25 unit=kg
